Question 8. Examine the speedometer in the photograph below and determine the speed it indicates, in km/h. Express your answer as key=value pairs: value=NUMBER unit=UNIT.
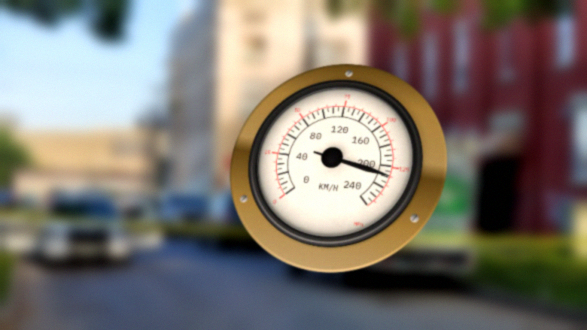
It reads value=210 unit=km/h
